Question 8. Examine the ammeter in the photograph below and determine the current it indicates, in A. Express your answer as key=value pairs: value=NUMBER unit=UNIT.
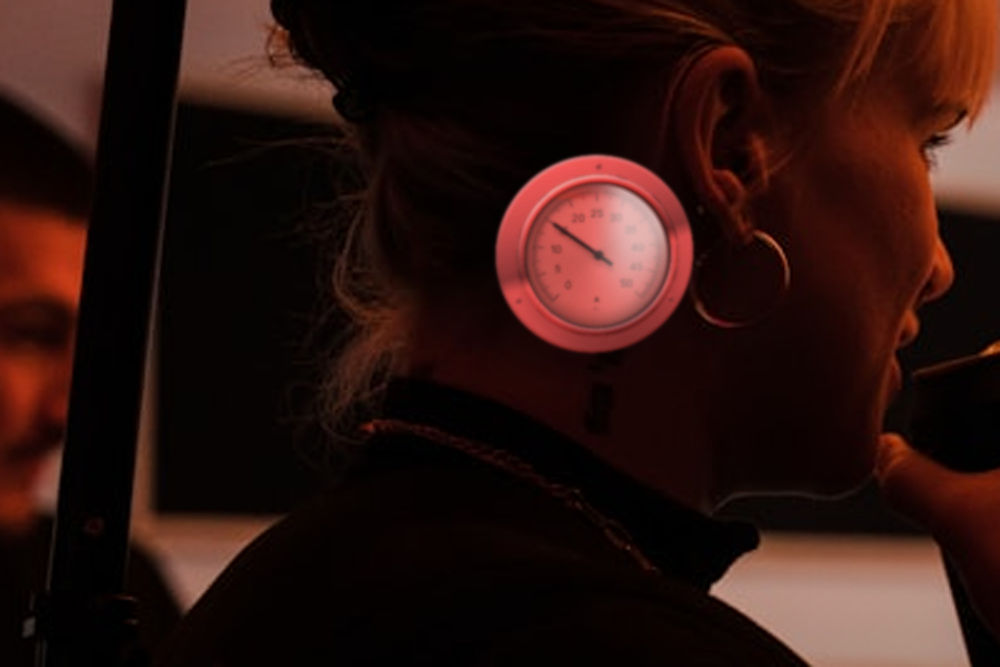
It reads value=15 unit=A
